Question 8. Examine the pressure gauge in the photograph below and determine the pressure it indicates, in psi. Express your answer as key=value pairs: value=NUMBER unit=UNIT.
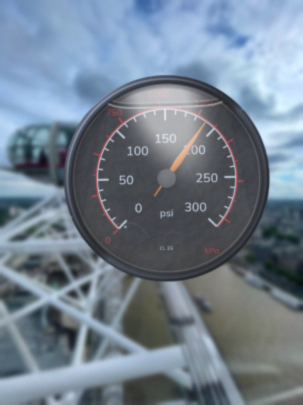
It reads value=190 unit=psi
